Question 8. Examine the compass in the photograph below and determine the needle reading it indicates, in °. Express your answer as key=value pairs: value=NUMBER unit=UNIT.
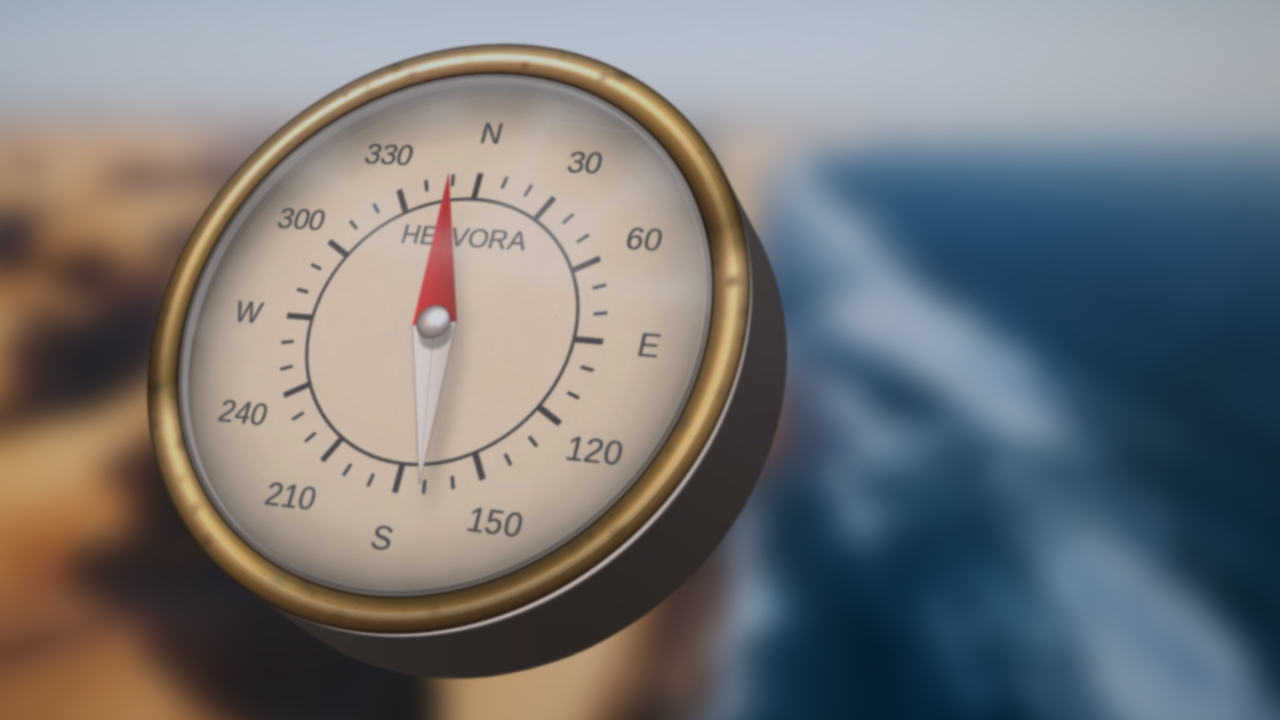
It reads value=350 unit=°
